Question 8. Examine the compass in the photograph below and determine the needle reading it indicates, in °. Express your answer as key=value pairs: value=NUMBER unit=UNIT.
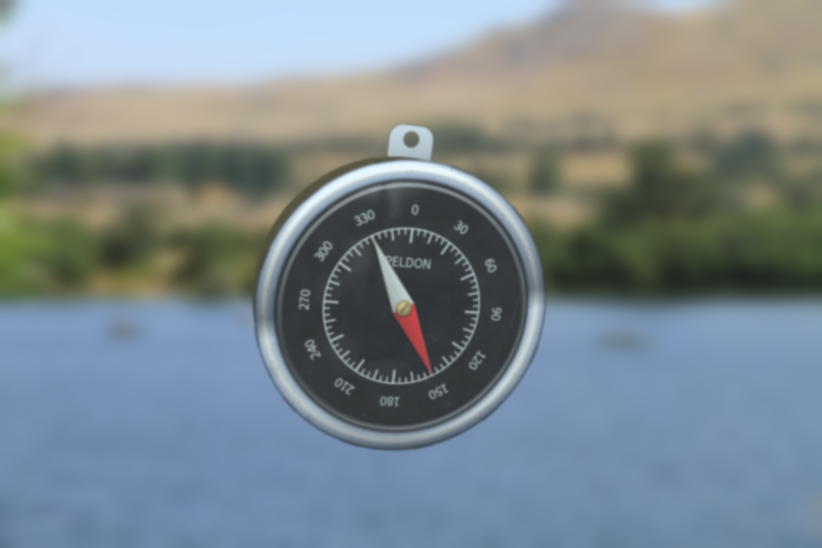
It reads value=150 unit=°
